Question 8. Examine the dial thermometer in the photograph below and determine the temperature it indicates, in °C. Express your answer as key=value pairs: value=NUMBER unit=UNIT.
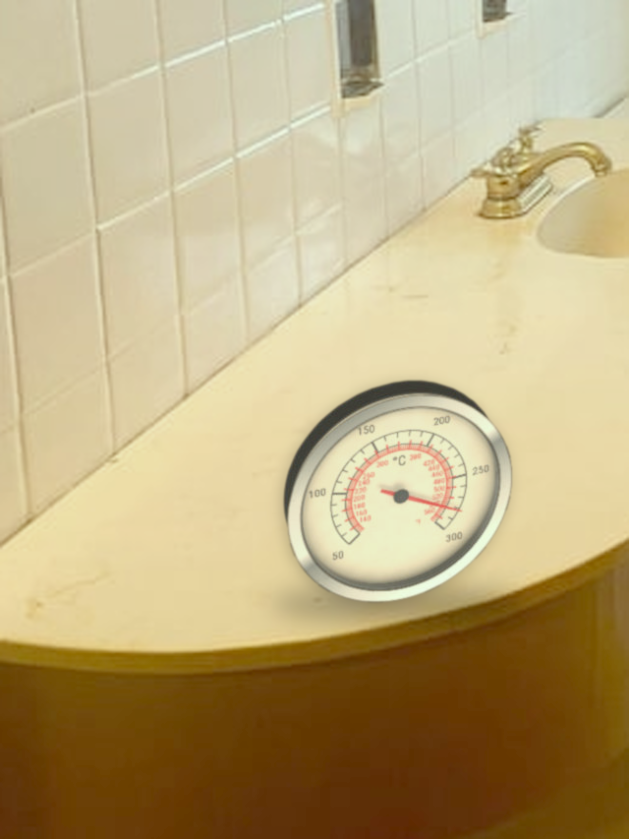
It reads value=280 unit=°C
